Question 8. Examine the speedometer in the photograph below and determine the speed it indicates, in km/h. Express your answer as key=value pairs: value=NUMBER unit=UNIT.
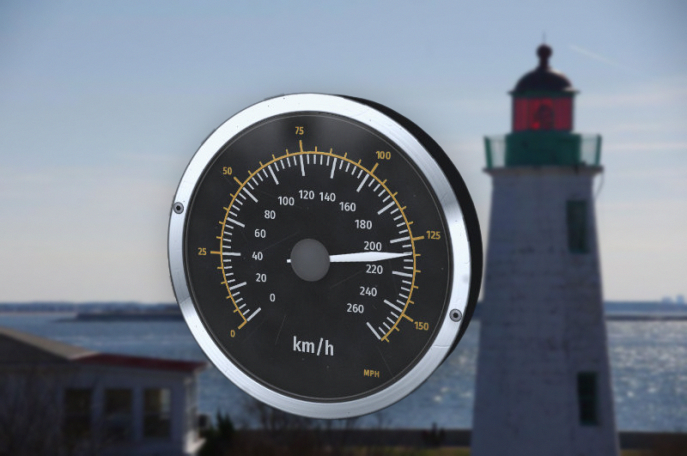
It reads value=208 unit=km/h
